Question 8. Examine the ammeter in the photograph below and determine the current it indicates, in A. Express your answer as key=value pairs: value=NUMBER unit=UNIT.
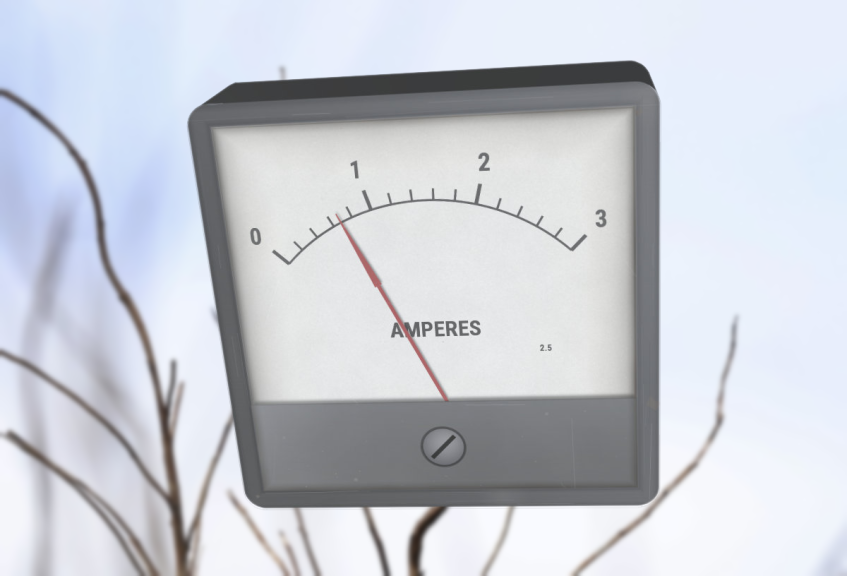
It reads value=0.7 unit=A
